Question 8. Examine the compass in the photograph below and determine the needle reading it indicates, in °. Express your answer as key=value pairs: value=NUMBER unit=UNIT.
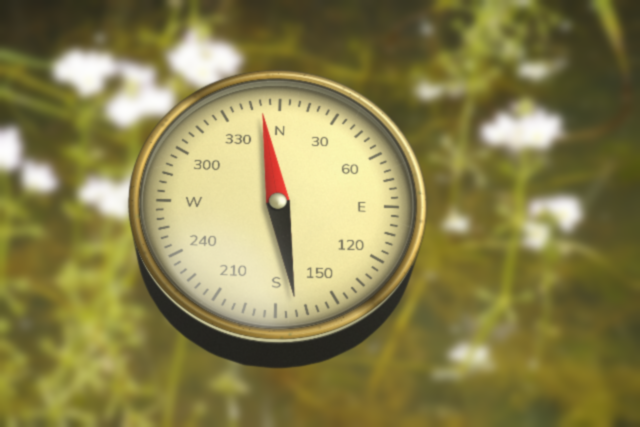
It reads value=350 unit=°
